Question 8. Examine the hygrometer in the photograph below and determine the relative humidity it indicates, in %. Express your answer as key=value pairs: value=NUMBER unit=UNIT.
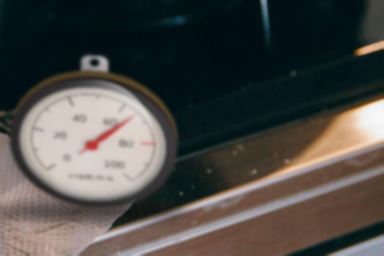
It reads value=65 unit=%
